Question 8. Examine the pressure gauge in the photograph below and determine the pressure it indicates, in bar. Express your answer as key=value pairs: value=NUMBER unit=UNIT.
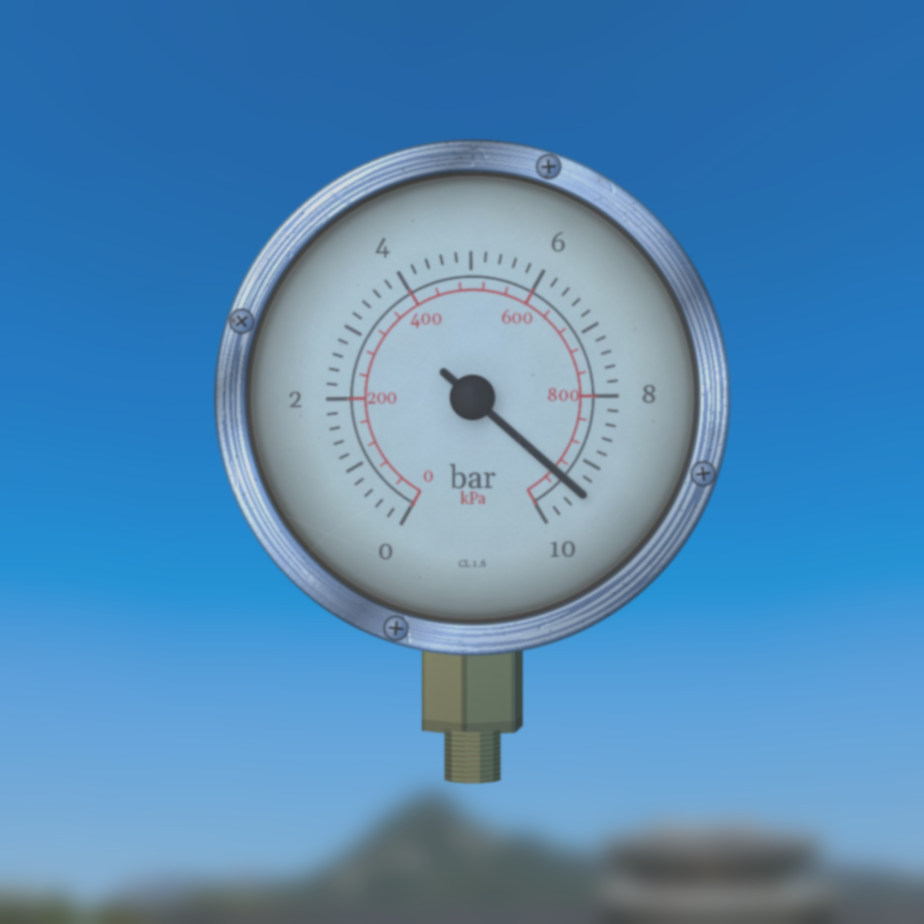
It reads value=9.4 unit=bar
